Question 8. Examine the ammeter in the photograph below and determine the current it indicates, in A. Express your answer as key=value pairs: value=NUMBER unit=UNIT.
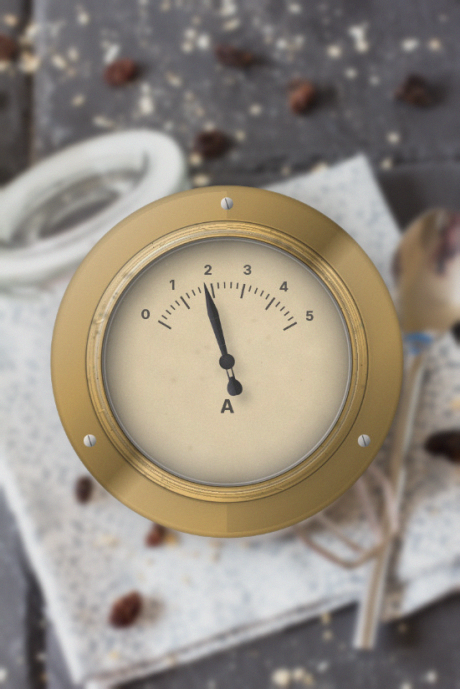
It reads value=1.8 unit=A
